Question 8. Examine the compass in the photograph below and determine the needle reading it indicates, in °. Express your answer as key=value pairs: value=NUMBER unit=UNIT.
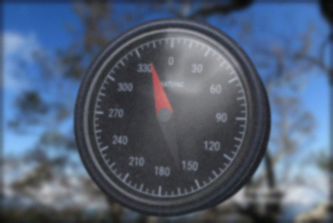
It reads value=340 unit=°
